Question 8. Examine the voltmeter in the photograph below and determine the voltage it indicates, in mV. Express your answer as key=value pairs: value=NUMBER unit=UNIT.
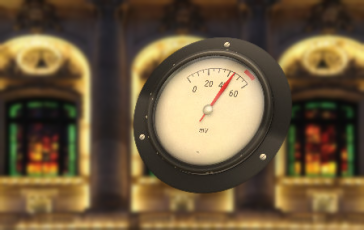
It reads value=45 unit=mV
